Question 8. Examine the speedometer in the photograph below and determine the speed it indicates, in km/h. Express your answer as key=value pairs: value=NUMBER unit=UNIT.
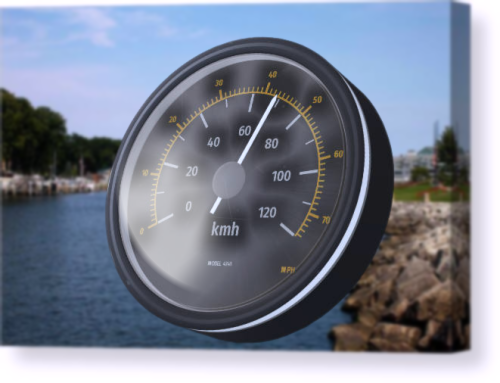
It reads value=70 unit=km/h
